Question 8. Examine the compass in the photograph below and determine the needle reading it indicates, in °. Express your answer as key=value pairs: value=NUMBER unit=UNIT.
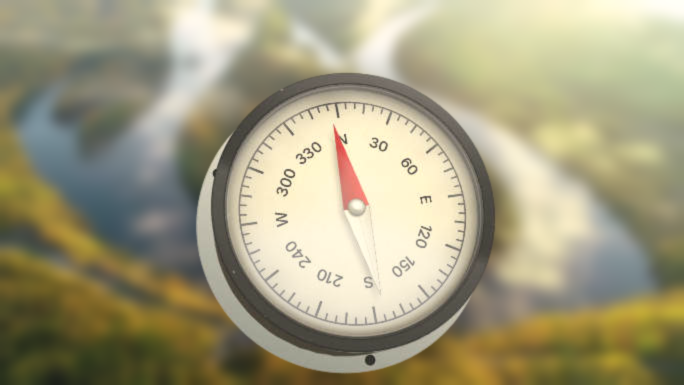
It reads value=355 unit=°
